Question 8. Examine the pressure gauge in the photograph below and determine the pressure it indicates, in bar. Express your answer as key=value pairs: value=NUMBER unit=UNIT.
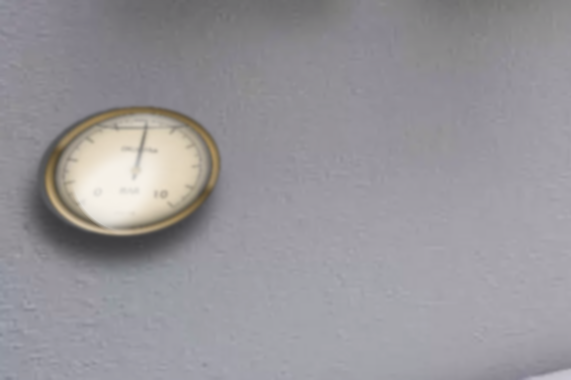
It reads value=5 unit=bar
